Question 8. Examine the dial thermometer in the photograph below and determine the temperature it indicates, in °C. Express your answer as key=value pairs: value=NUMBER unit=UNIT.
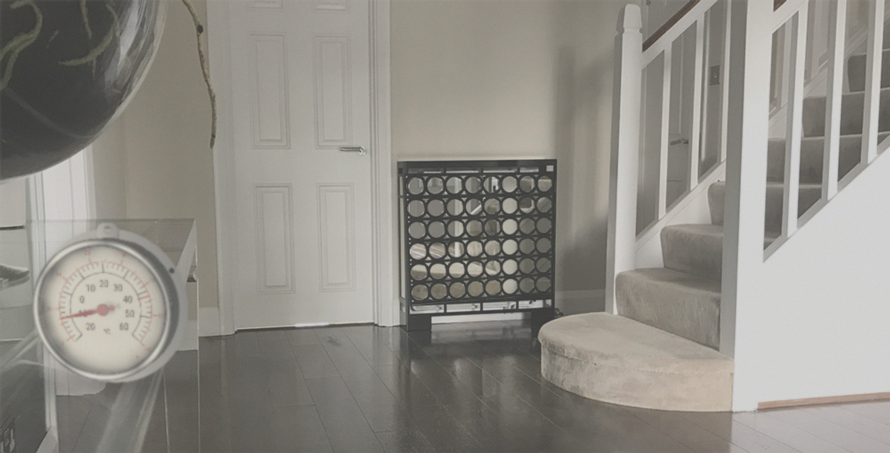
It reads value=-10 unit=°C
